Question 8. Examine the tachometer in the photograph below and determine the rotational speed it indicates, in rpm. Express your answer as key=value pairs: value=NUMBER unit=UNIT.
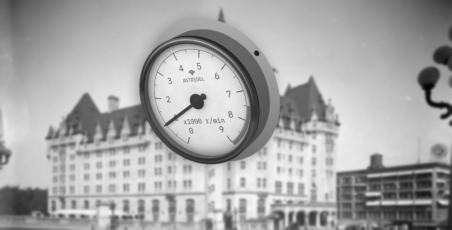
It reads value=1000 unit=rpm
